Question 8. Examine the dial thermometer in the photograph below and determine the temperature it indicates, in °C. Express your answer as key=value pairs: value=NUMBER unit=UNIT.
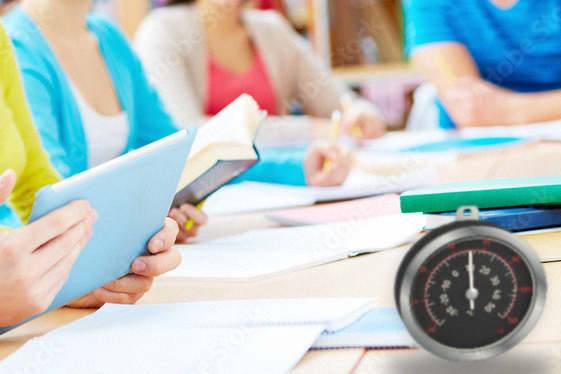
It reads value=10 unit=°C
